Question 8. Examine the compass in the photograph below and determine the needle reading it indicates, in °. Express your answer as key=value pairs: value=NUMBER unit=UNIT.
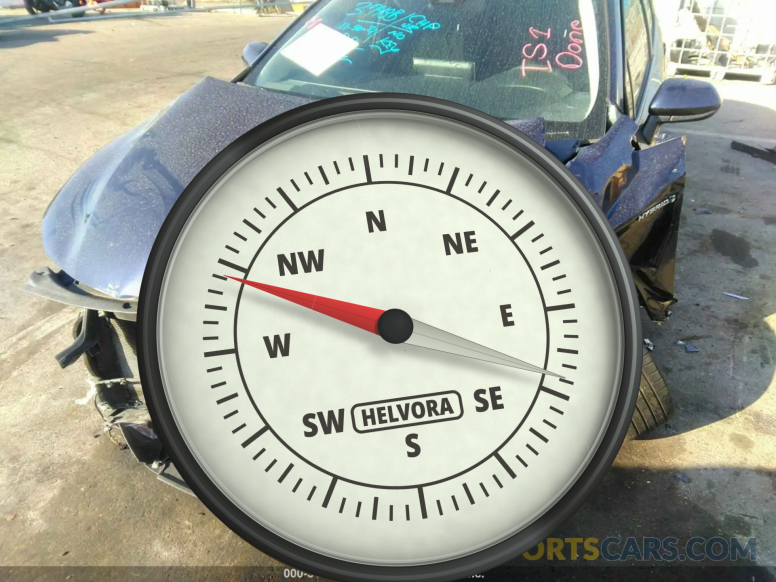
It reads value=295 unit=°
